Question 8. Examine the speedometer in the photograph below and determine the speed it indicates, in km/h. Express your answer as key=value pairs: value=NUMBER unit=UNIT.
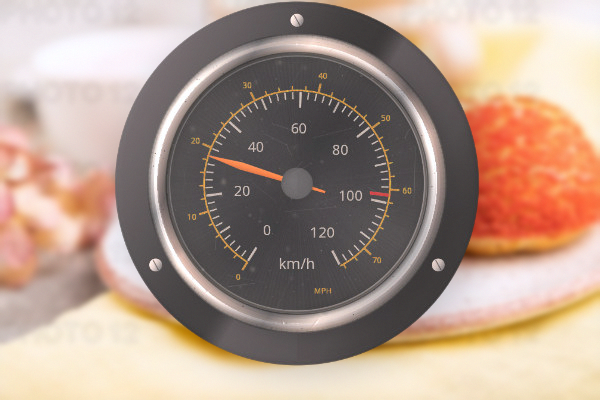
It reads value=30 unit=km/h
